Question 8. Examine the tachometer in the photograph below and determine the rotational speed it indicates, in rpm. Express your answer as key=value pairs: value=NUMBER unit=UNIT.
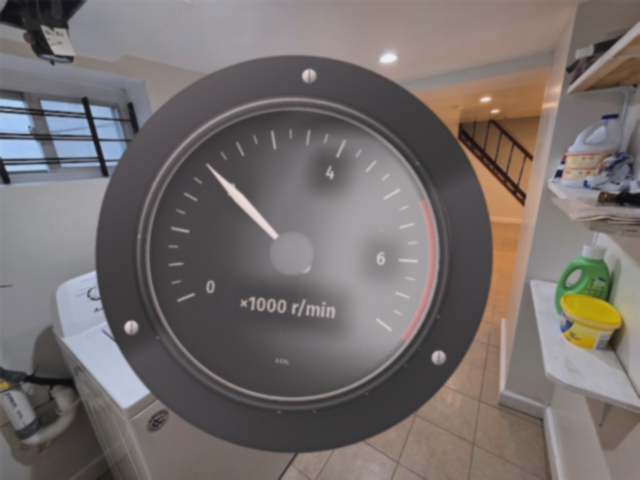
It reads value=2000 unit=rpm
